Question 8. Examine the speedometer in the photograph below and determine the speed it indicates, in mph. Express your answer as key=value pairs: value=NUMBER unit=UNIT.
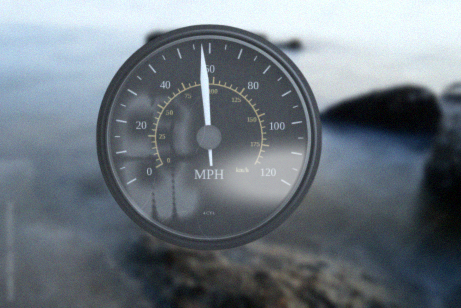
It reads value=57.5 unit=mph
